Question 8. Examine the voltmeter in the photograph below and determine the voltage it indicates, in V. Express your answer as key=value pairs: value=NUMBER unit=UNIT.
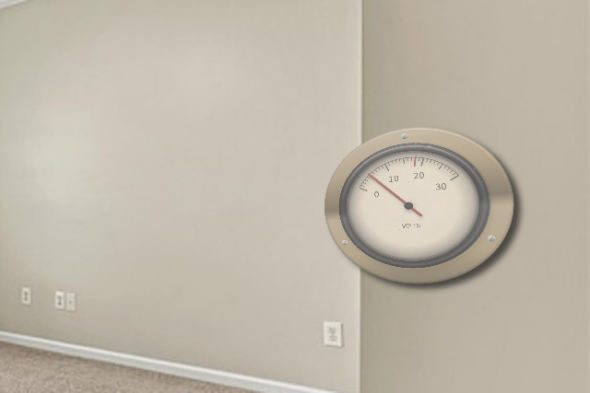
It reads value=5 unit=V
